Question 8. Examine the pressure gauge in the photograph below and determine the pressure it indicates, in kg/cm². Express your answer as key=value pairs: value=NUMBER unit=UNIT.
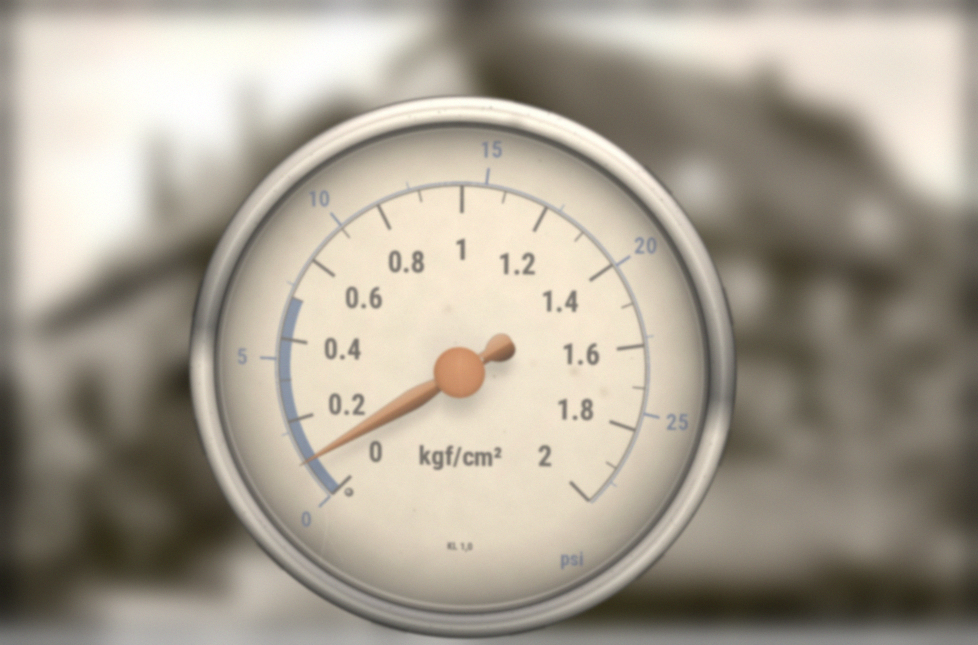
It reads value=0.1 unit=kg/cm²
